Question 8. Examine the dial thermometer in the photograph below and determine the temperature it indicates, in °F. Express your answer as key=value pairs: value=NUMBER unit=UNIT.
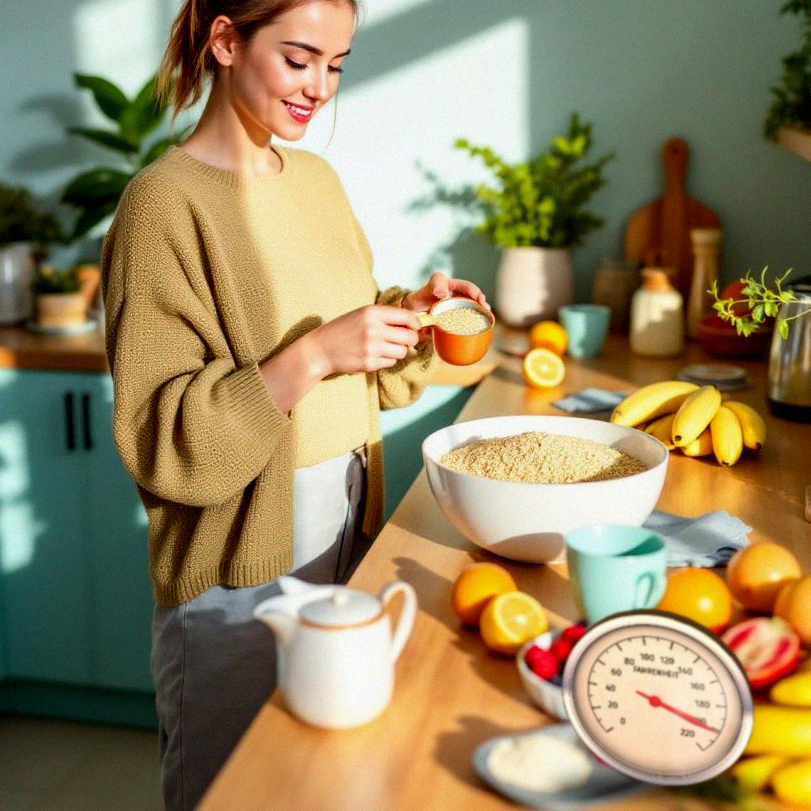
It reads value=200 unit=°F
